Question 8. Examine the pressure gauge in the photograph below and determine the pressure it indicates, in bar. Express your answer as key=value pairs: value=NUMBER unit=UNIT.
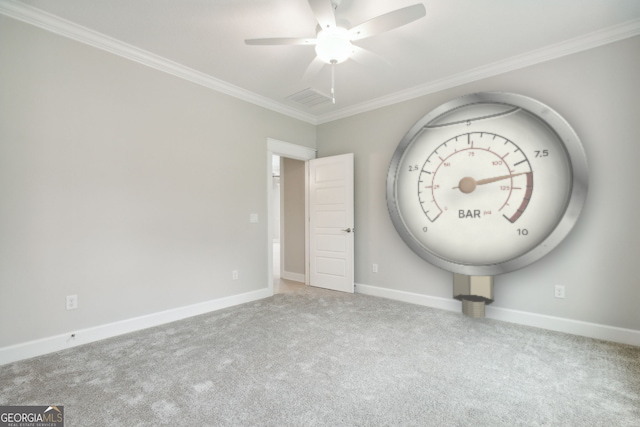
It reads value=8 unit=bar
